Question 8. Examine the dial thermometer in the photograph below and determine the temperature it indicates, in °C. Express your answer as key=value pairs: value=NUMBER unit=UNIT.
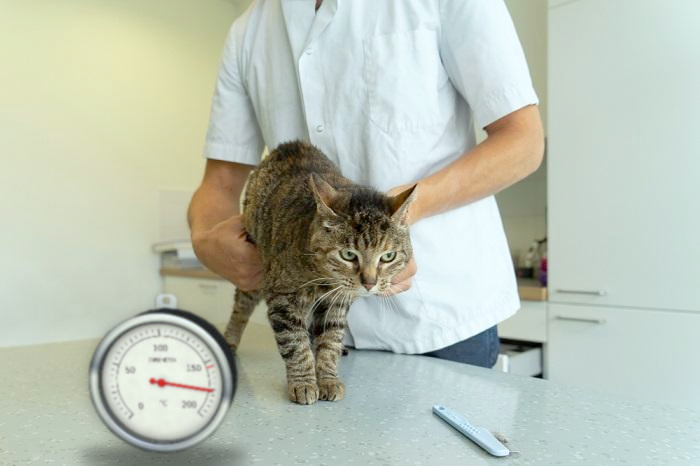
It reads value=175 unit=°C
